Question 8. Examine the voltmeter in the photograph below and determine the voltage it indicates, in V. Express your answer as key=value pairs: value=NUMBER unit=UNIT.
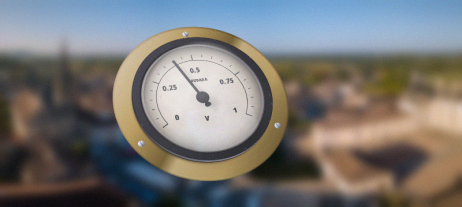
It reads value=0.4 unit=V
